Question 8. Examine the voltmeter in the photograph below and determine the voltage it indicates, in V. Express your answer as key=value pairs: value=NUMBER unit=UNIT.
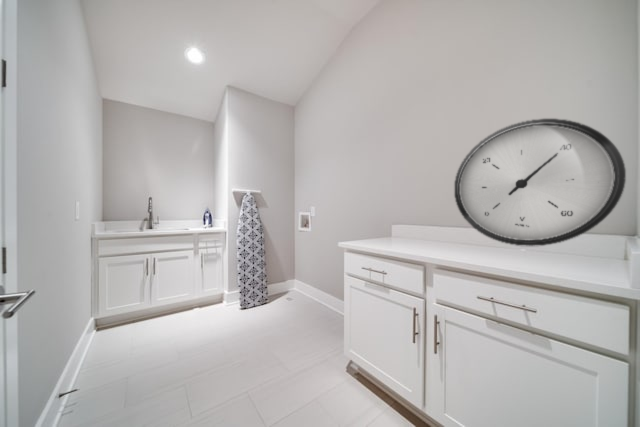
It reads value=40 unit=V
